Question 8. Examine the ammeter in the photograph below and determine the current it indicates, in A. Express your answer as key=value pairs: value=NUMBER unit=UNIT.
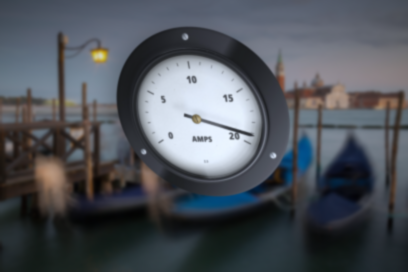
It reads value=19 unit=A
